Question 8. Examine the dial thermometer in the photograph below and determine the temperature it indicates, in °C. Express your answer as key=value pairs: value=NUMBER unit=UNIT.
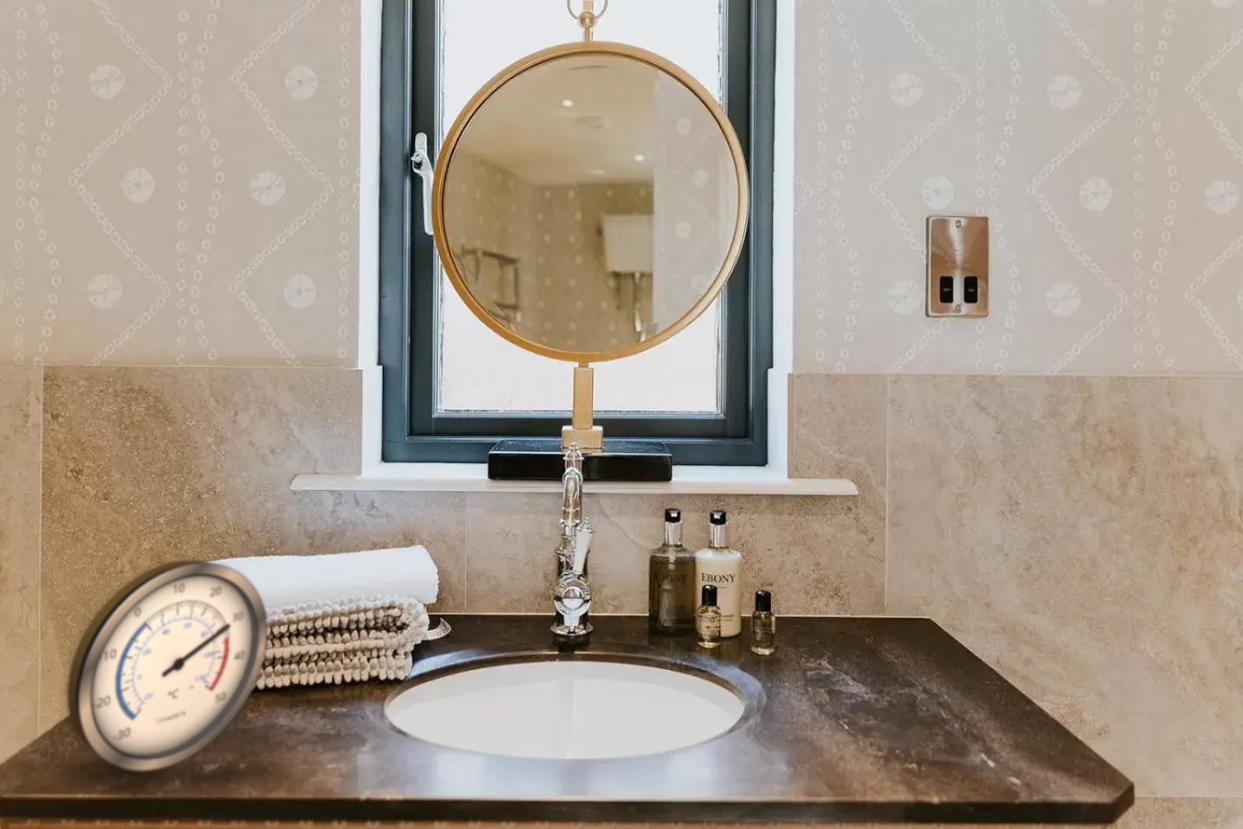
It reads value=30 unit=°C
